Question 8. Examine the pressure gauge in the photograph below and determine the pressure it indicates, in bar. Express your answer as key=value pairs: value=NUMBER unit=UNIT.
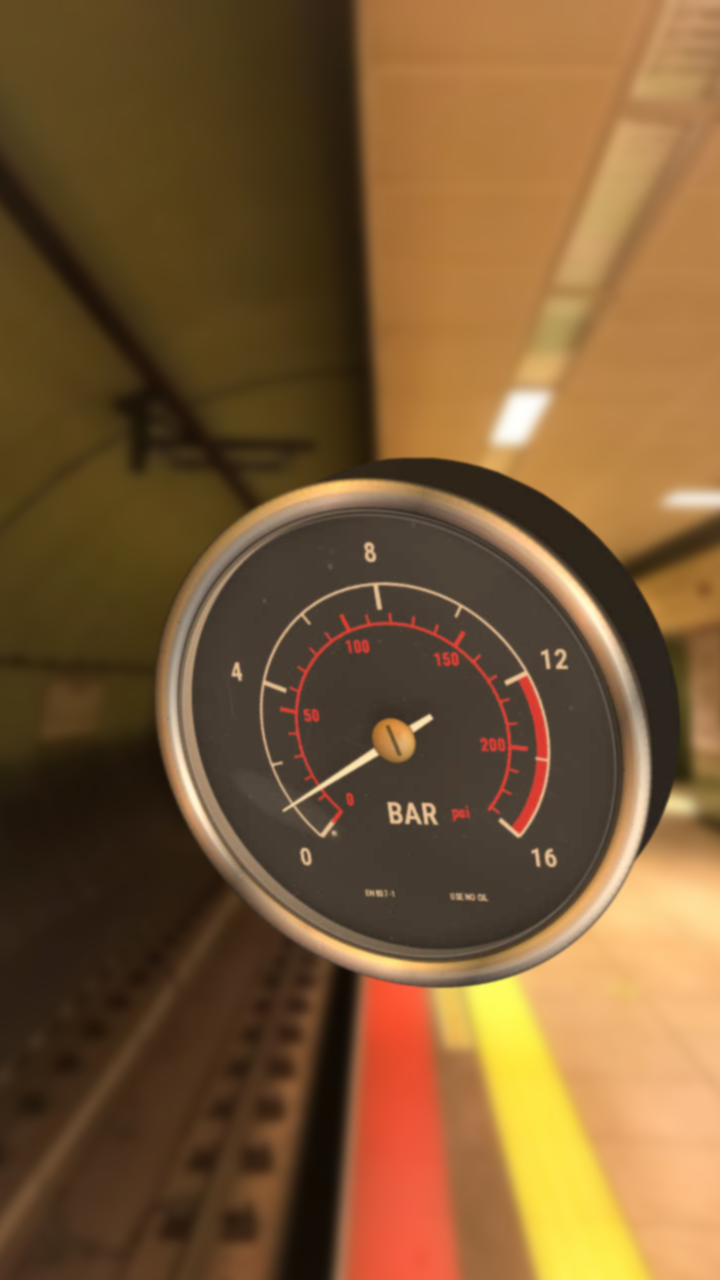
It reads value=1 unit=bar
